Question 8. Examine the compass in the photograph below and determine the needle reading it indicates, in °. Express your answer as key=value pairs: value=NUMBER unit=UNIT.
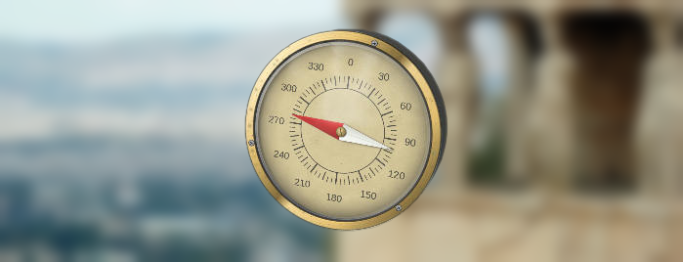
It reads value=280 unit=°
